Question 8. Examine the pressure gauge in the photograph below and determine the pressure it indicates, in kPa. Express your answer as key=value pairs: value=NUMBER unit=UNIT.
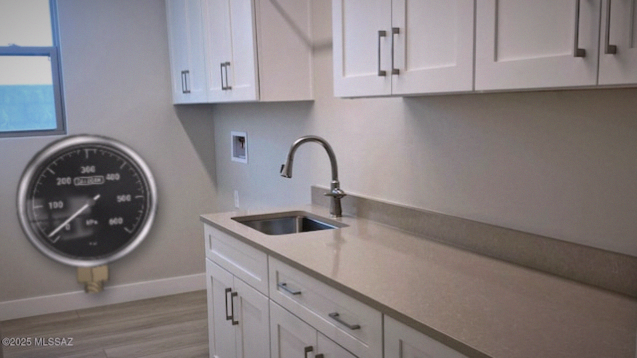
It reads value=20 unit=kPa
